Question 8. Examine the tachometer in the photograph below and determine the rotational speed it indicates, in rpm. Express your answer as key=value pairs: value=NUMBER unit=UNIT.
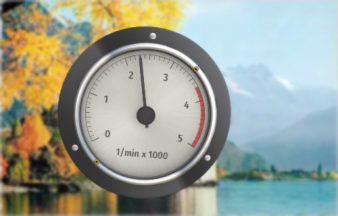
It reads value=2300 unit=rpm
